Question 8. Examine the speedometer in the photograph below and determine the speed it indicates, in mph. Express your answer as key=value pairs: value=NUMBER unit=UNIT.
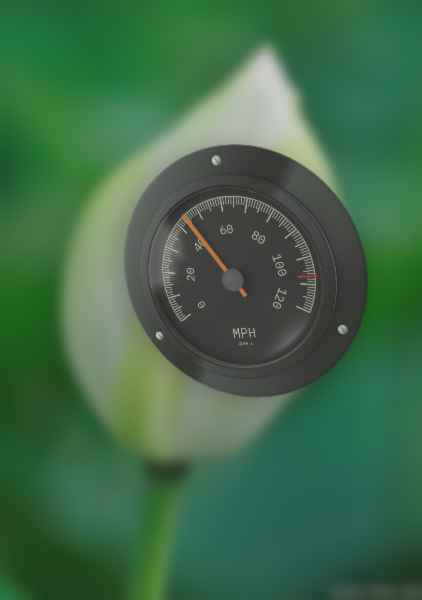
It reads value=45 unit=mph
